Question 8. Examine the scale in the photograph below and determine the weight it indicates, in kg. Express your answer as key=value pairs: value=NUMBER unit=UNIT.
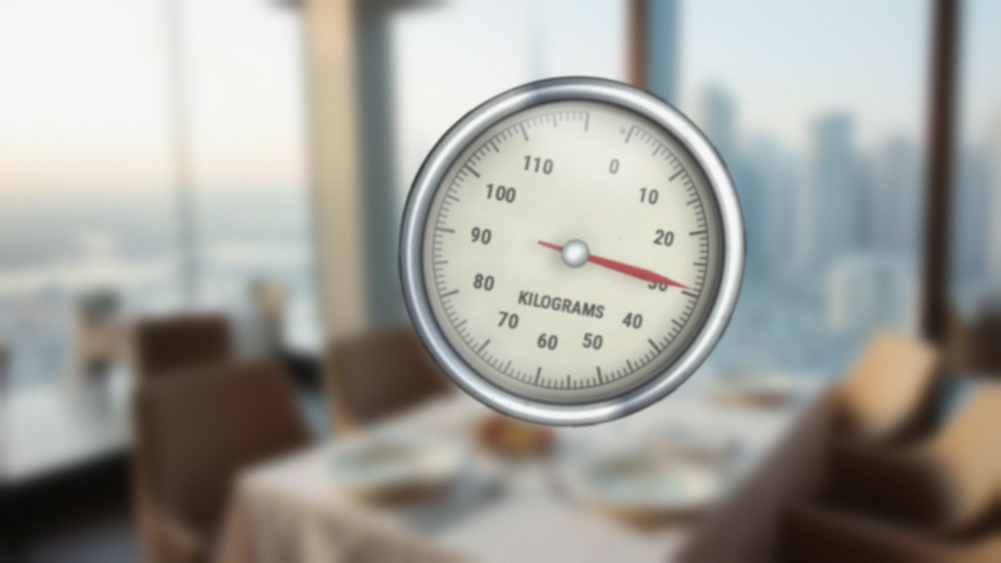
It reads value=29 unit=kg
